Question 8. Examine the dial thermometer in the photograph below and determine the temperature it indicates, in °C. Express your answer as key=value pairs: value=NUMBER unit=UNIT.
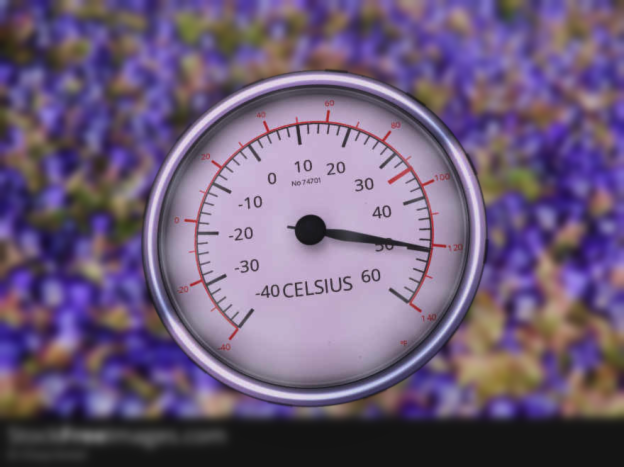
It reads value=50 unit=°C
